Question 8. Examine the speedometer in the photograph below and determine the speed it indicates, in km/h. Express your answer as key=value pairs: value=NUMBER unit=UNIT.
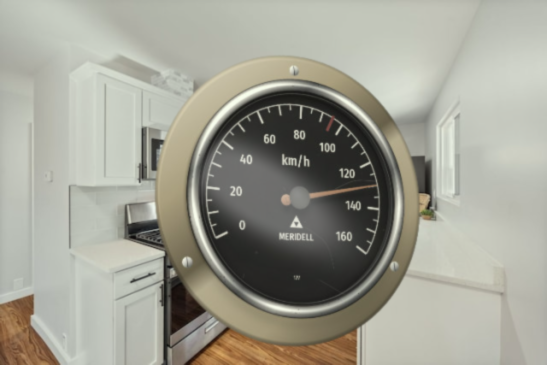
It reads value=130 unit=km/h
